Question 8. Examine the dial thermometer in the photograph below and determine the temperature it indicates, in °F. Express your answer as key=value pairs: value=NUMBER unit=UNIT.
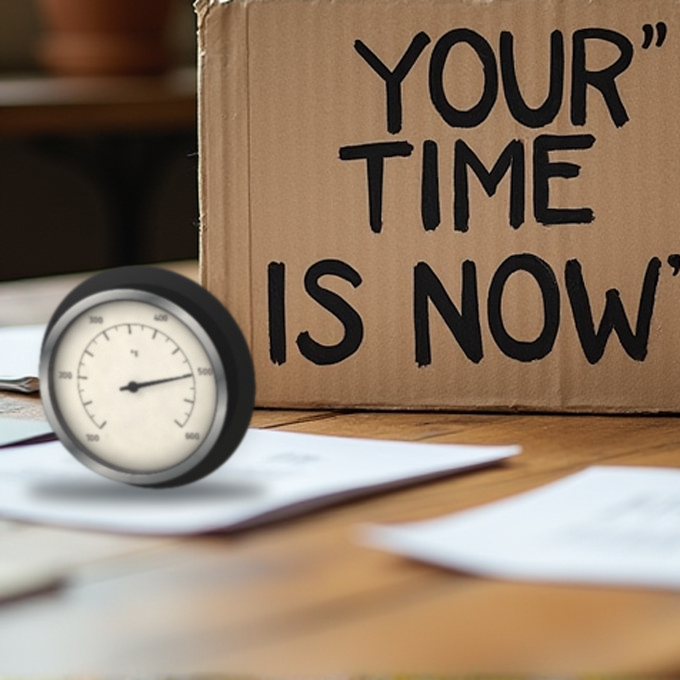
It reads value=500 unit=°F
